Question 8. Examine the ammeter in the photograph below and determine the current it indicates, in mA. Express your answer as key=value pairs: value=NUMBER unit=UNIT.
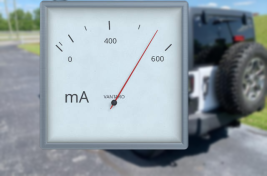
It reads value=550 unit=mA
